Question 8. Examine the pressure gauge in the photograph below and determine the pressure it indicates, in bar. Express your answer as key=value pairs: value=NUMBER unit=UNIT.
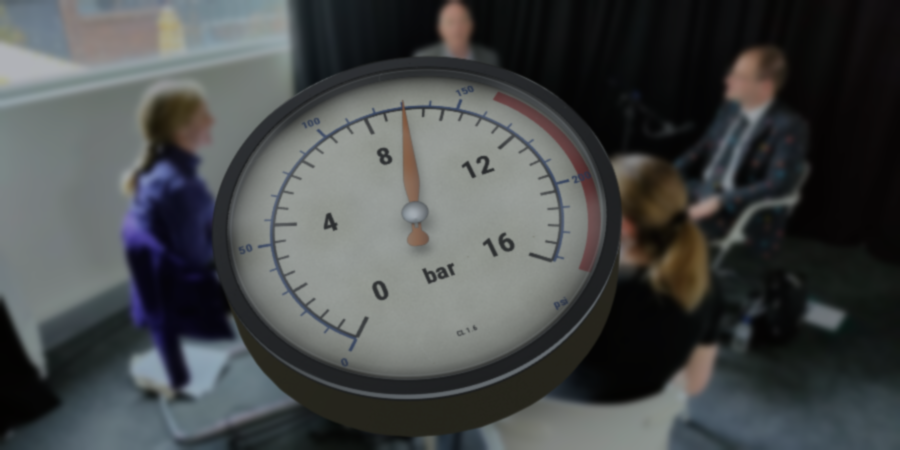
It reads value=9 unit=bar
